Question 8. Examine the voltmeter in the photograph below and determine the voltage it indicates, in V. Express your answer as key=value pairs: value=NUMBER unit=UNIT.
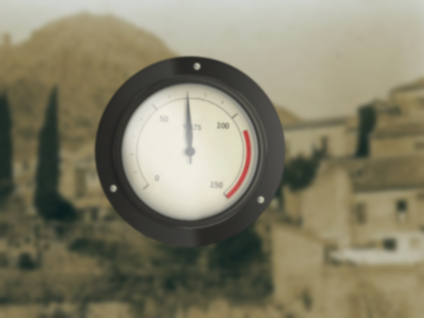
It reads value=70 unit=V
